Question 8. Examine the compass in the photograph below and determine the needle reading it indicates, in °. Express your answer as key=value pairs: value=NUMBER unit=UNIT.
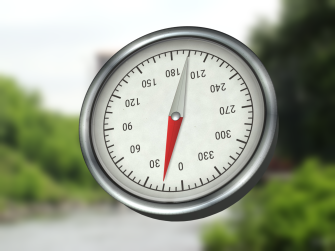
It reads value=15 unit=°
